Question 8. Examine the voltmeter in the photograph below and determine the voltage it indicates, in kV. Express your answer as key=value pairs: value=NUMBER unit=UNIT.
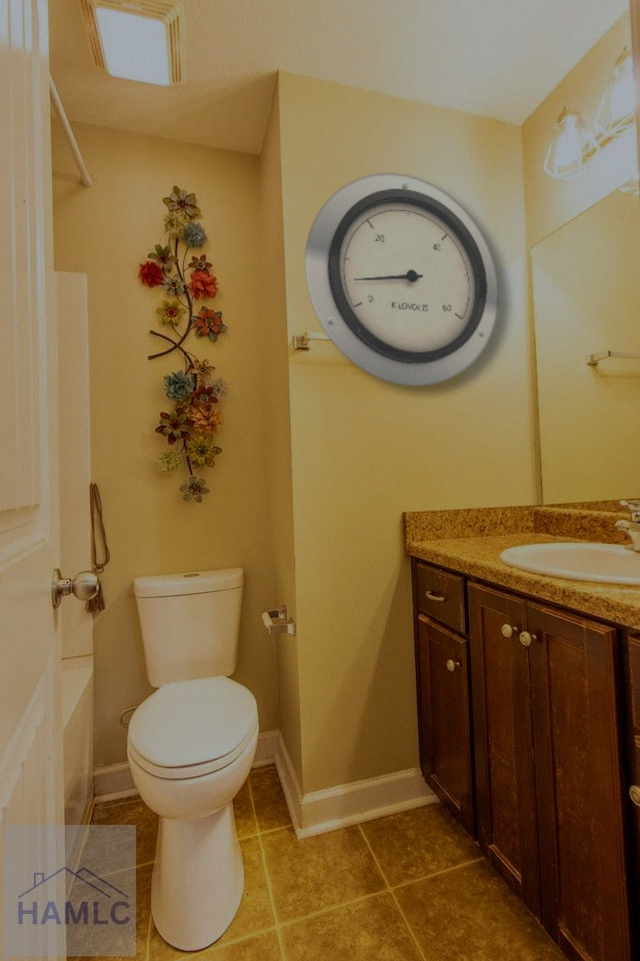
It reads value=5 unit=kV
